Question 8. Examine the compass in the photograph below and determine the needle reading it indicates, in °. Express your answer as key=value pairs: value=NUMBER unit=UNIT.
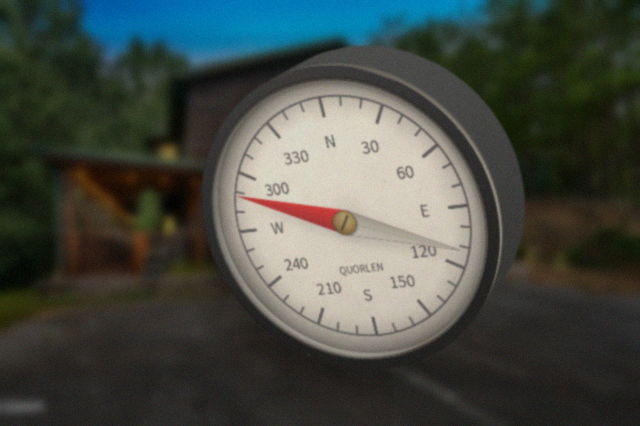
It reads value=290 unit=°
